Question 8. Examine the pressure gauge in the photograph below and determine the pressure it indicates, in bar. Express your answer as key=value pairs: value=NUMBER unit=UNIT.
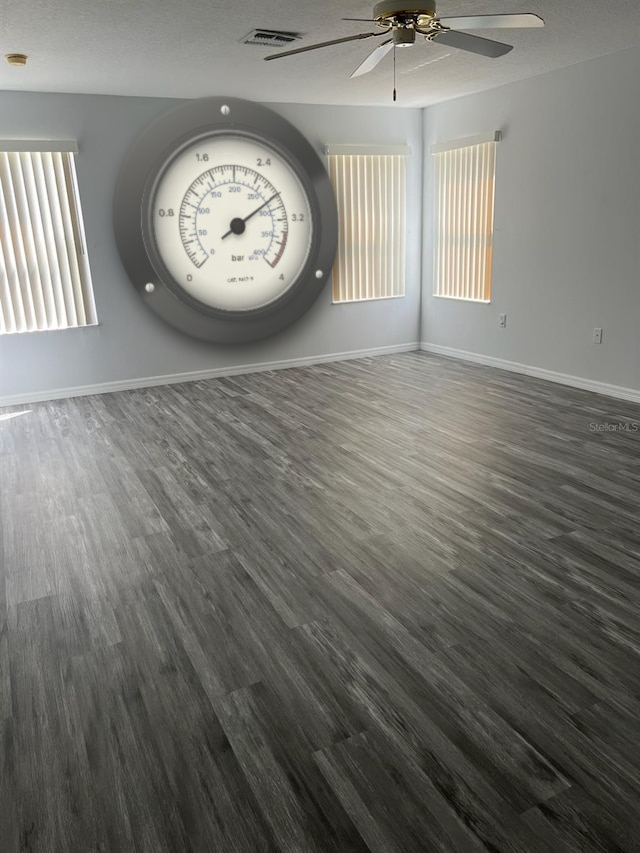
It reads value=2.8 unit=bar
